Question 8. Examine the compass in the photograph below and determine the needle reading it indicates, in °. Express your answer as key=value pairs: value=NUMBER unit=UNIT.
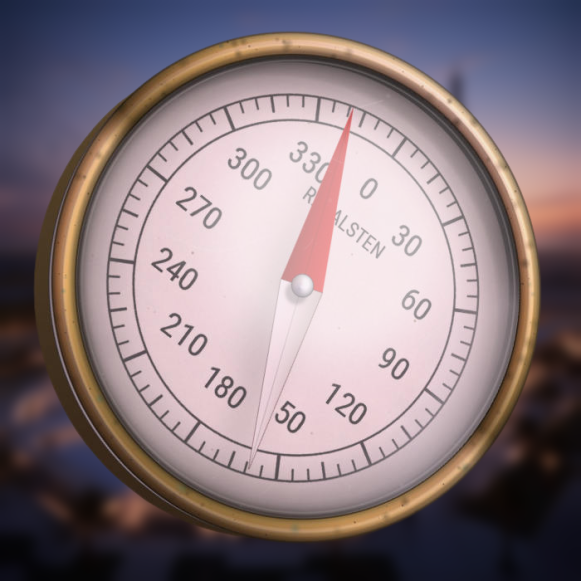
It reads value=340 unit=°
